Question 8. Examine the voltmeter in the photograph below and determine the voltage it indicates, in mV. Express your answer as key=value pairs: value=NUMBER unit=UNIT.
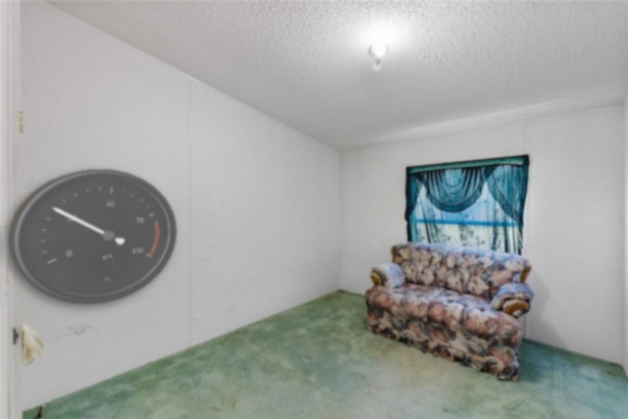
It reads value=25 unit=mV
